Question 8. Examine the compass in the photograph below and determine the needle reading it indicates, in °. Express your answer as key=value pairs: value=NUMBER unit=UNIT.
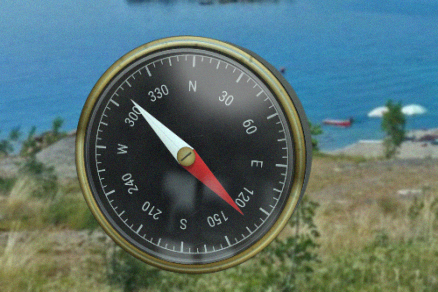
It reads value=130 unit=°
